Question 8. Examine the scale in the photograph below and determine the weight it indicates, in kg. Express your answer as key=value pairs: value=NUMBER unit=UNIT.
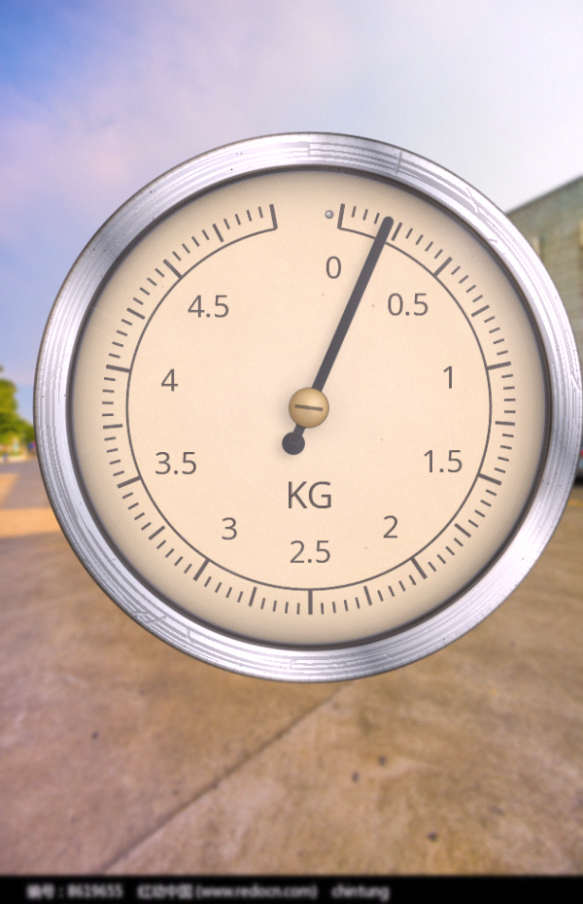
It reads value=0.2 unit=kg
